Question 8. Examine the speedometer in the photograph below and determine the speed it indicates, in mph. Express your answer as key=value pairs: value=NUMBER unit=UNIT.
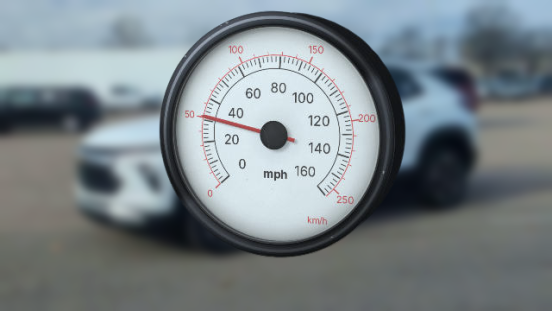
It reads value=32 unit=mph
